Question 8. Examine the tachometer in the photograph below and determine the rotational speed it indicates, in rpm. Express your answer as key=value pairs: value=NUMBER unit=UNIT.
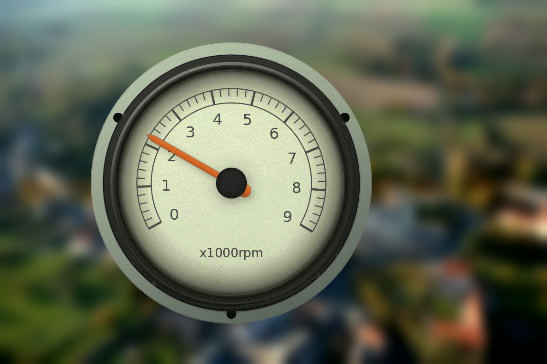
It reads value=2200 unit=rpm
